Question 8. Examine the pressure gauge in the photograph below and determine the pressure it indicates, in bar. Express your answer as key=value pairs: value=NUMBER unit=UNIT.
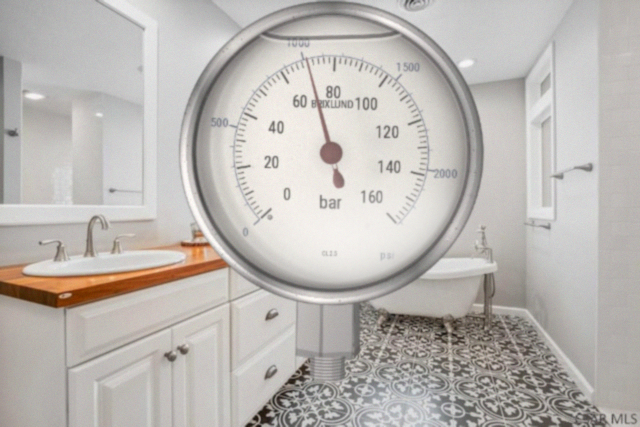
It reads value=70 unit=bar
